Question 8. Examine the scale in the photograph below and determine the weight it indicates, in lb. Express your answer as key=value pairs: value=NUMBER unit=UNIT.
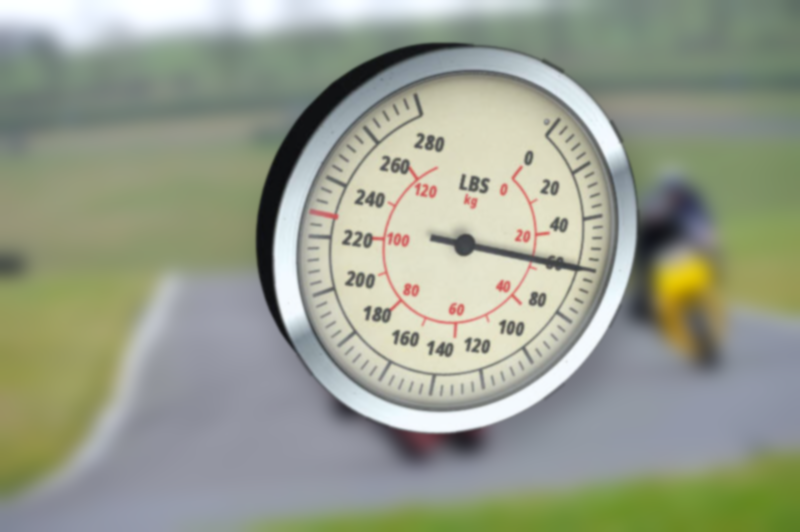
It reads value=60 unit=lb
